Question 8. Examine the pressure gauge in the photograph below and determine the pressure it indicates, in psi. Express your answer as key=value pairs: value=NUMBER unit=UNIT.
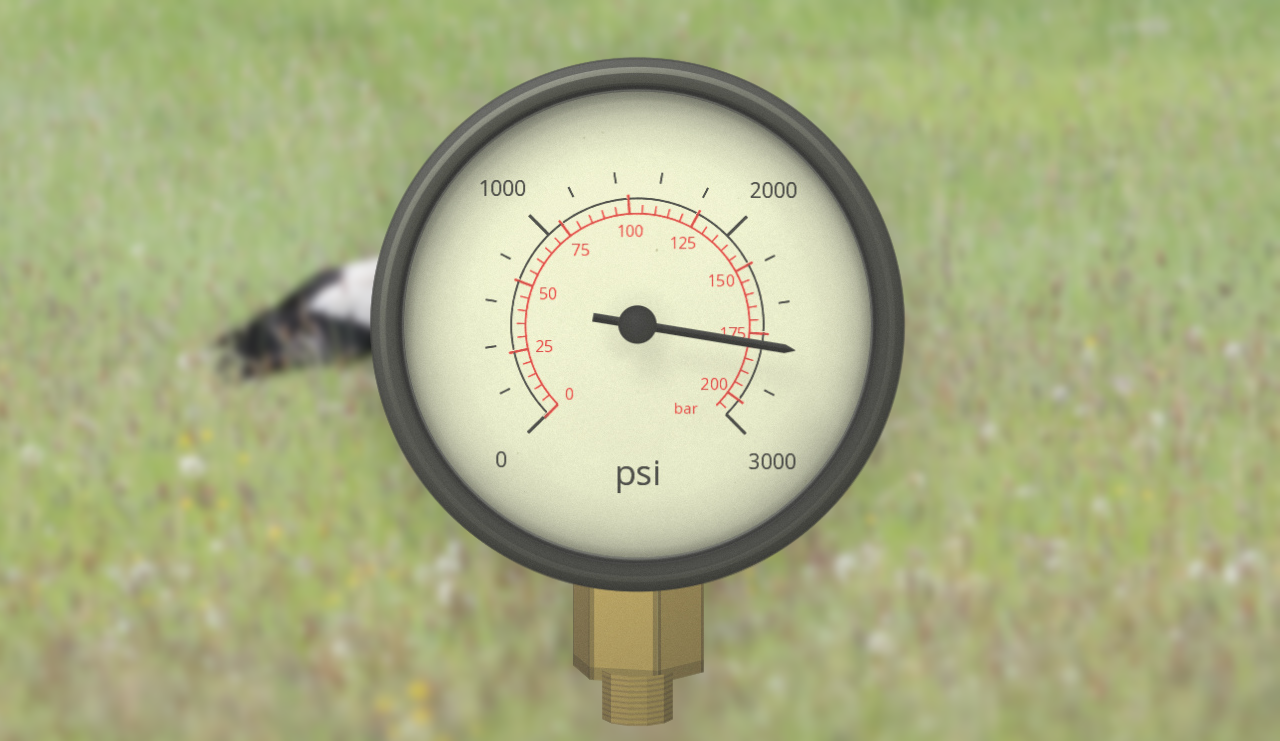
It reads value=2600 unit=psi
